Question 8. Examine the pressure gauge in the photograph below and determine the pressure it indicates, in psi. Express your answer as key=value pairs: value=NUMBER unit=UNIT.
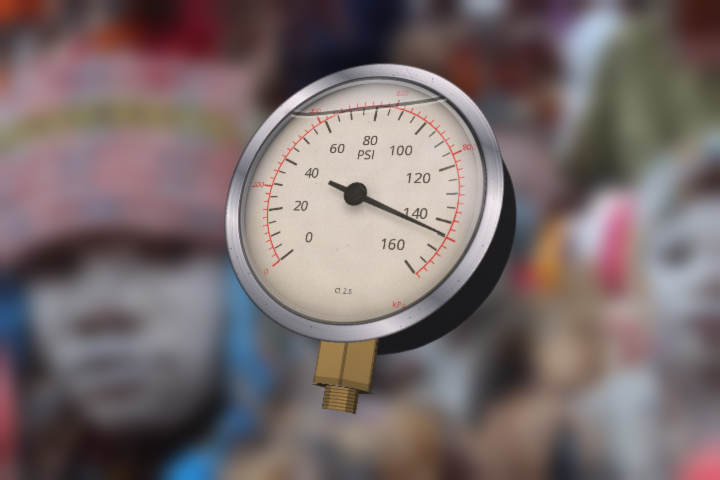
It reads value=145 unit=psi
